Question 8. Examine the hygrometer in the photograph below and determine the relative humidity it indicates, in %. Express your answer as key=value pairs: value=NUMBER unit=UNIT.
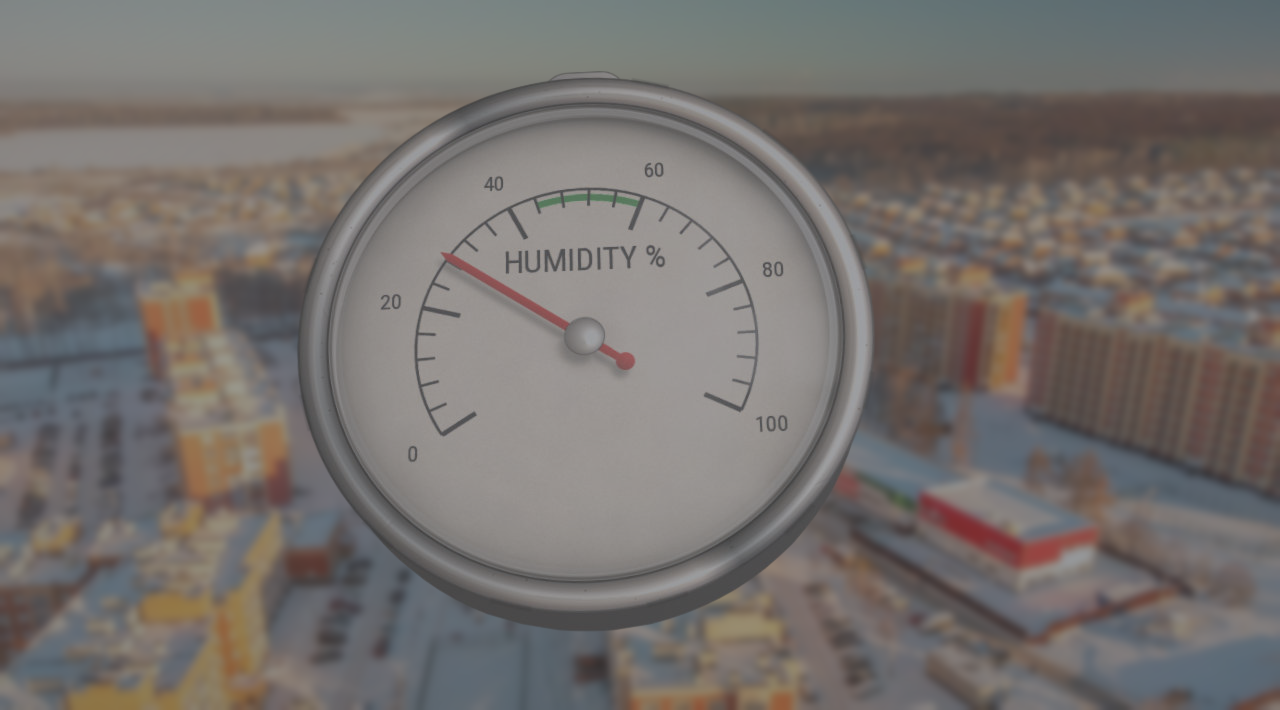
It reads value=28 unit=%
